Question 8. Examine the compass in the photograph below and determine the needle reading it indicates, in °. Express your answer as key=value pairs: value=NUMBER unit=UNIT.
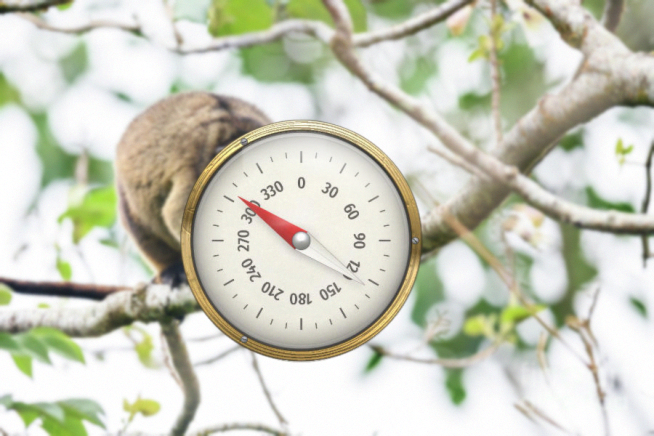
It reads value=305 unit=°
